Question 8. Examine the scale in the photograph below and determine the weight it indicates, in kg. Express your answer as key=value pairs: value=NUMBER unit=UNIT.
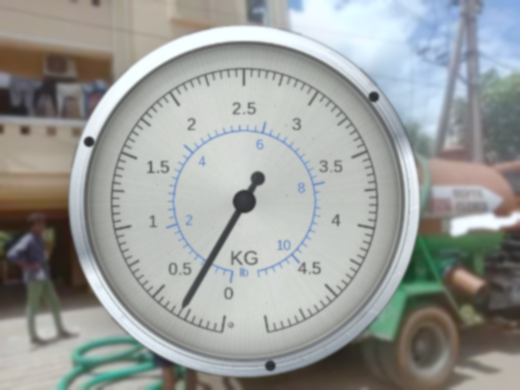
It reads value=0.3 unit=kg
